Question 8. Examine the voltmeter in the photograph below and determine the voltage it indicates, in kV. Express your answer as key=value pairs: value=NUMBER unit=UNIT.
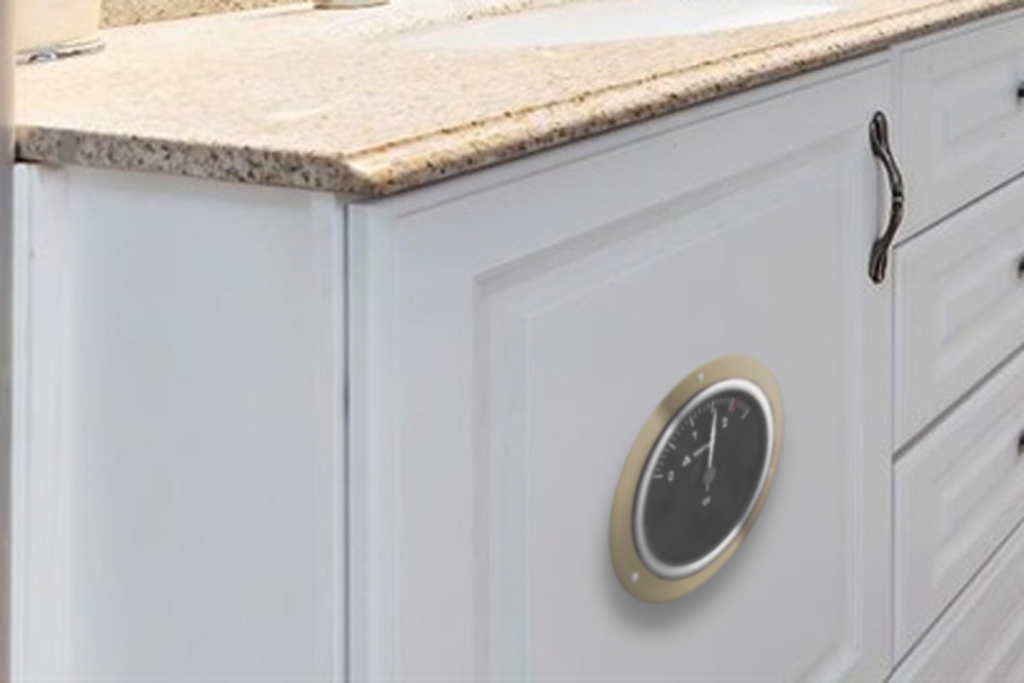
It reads value=1.5 unit=kV
